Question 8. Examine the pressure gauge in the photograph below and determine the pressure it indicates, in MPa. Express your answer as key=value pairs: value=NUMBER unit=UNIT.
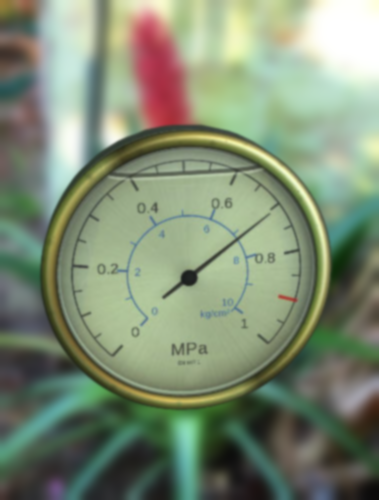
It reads value=0.7 unit=MPa
